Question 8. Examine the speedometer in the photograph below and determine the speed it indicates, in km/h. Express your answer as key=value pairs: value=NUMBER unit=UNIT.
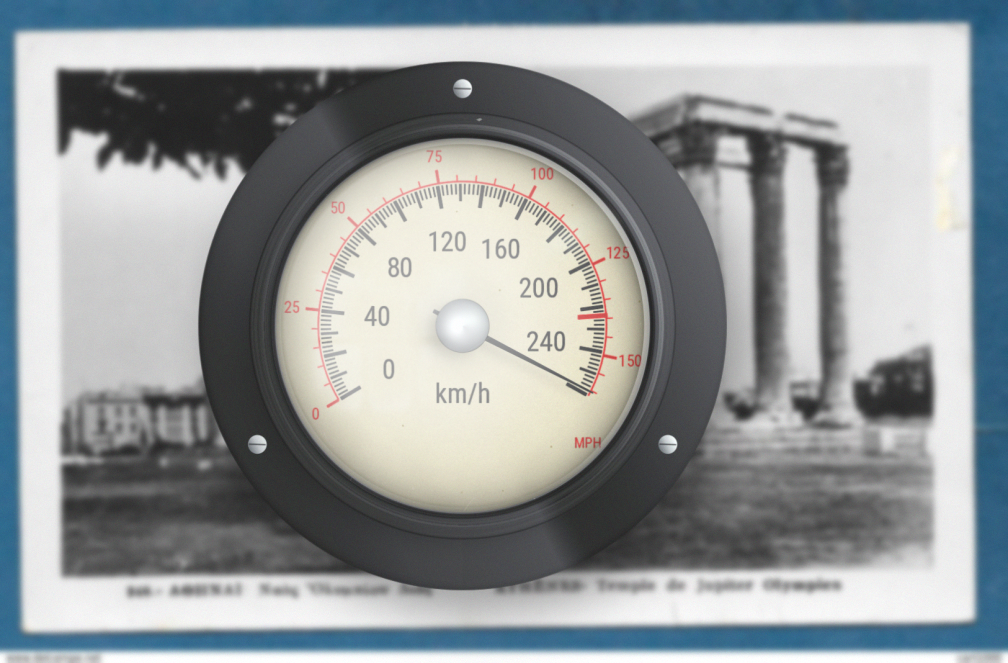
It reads value=258 unit=km/h
